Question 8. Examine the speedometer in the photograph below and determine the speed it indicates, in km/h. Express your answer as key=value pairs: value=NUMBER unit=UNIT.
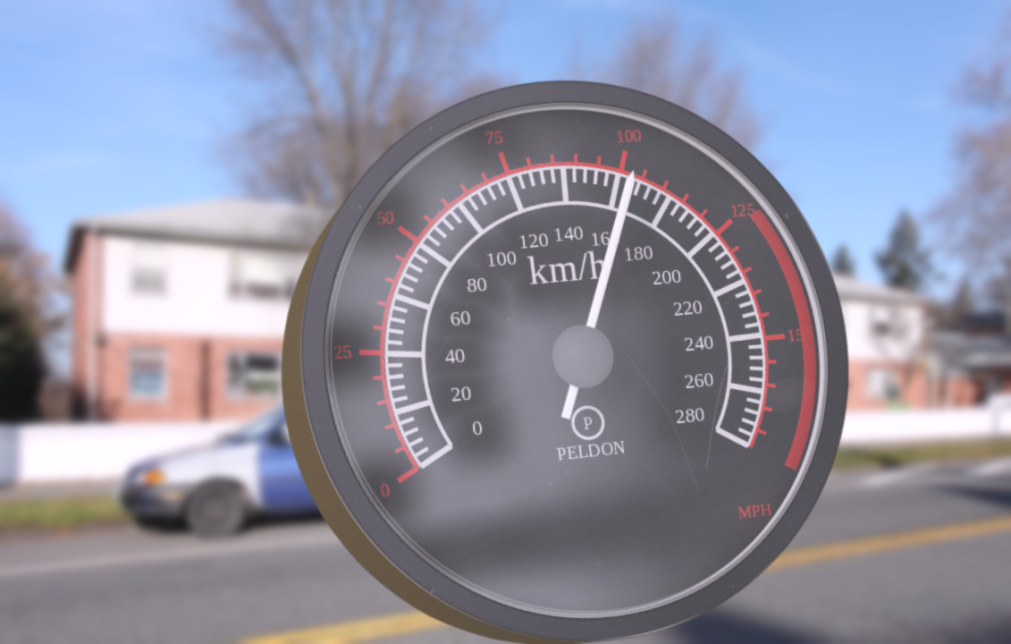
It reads value=164 unit=km/h
